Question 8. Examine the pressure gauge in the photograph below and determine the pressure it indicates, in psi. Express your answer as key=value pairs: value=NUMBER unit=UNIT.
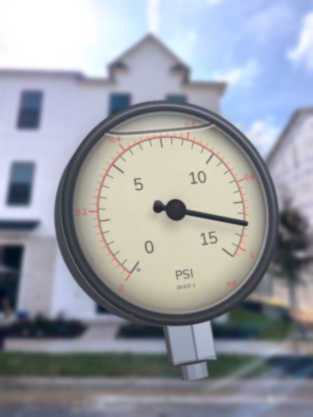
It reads value=13.5 unit=psi
